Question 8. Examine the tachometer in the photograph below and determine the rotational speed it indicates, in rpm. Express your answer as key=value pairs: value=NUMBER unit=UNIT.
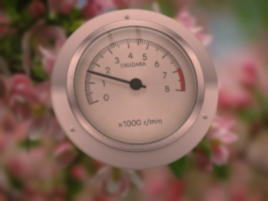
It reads value=1500 unit=rpm
